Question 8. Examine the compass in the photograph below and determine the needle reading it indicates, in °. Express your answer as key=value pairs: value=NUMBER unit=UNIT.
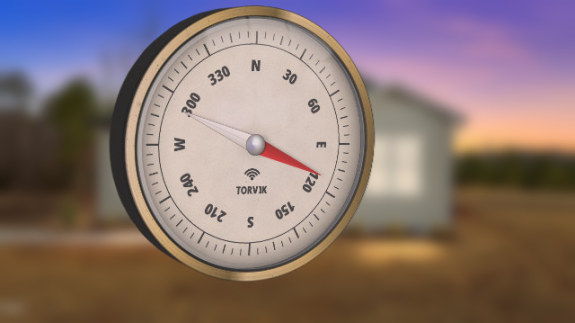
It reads value=112.5 unit=°
